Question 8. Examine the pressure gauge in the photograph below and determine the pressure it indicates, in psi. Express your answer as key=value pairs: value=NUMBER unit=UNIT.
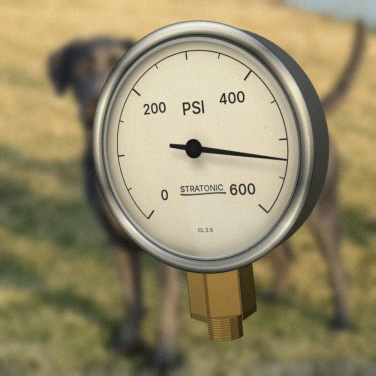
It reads value=525 unit=psi
